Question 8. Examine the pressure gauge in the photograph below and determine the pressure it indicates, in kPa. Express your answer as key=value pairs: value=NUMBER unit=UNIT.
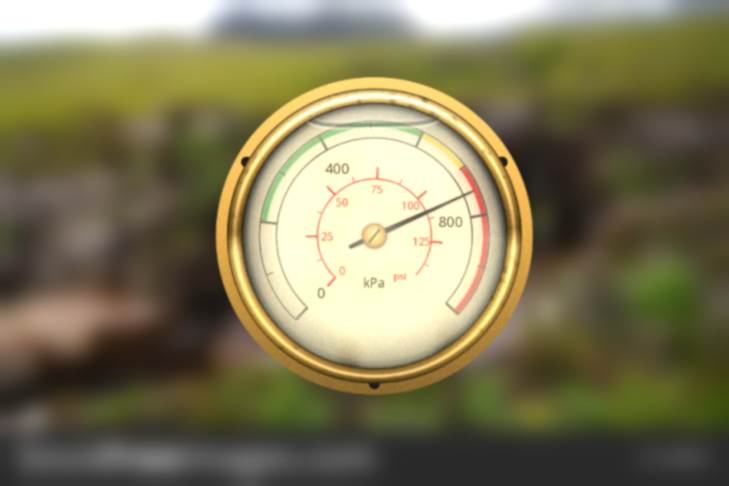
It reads value=750 unit=kPa
